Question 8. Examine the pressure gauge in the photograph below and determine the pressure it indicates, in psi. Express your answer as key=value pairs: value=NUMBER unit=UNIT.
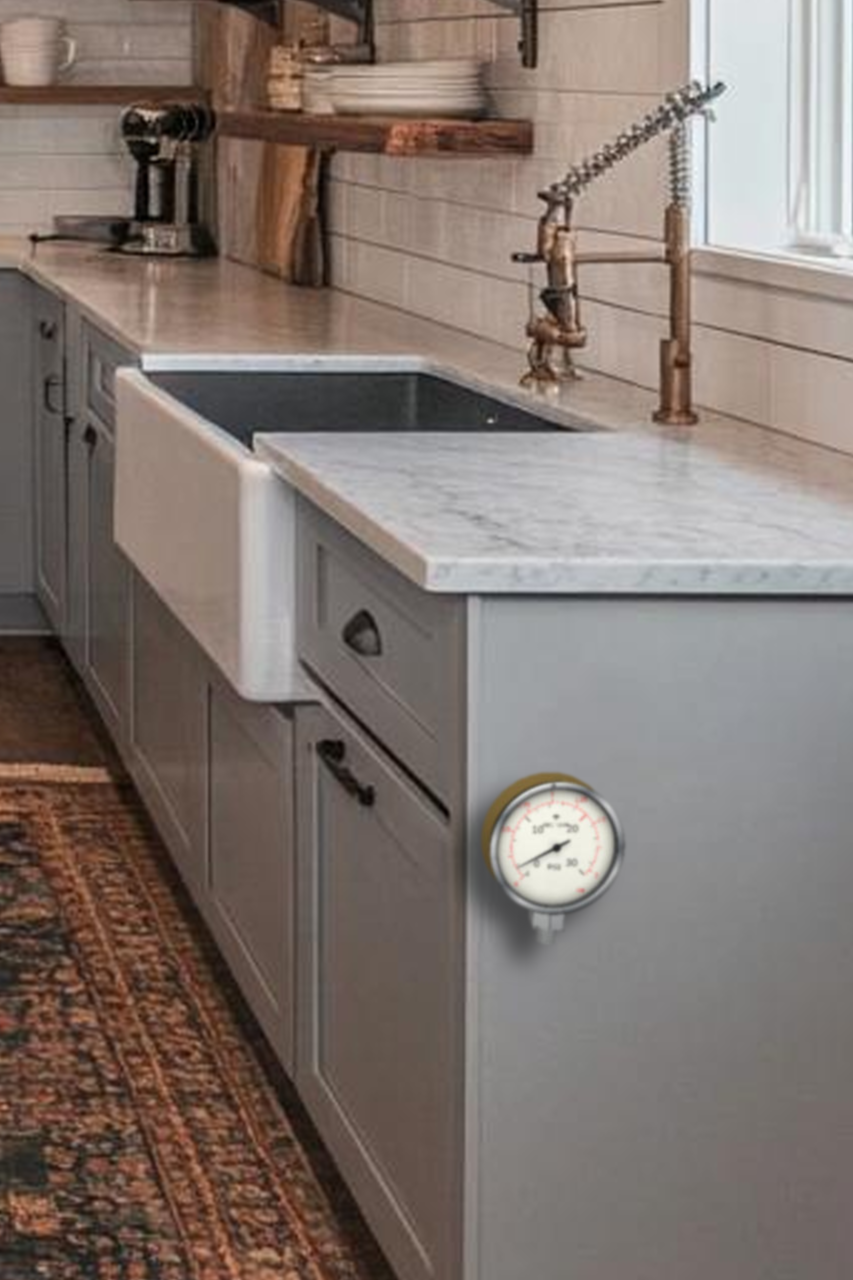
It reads value=2 unit=psi
